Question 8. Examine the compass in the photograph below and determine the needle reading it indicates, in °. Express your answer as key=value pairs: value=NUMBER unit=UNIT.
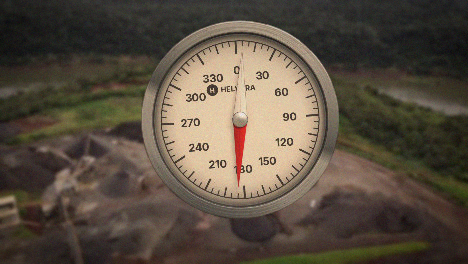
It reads value=185 unit=°
